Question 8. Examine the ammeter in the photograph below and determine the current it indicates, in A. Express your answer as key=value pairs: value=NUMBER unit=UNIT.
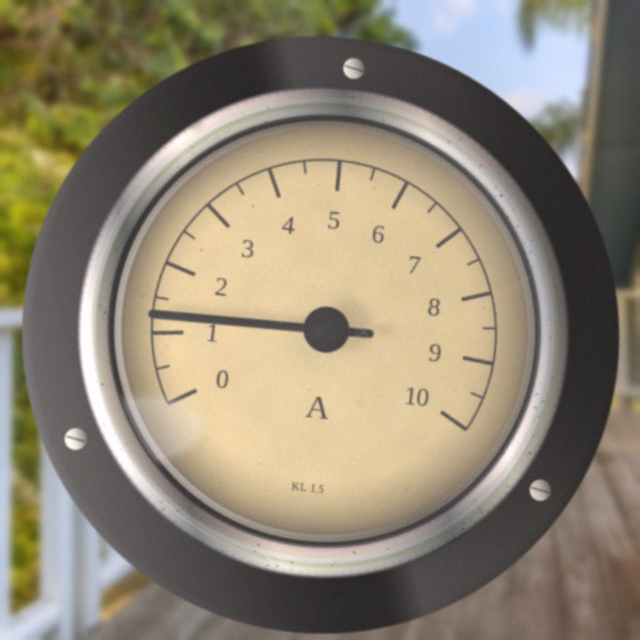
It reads value=1.25 unit=A
